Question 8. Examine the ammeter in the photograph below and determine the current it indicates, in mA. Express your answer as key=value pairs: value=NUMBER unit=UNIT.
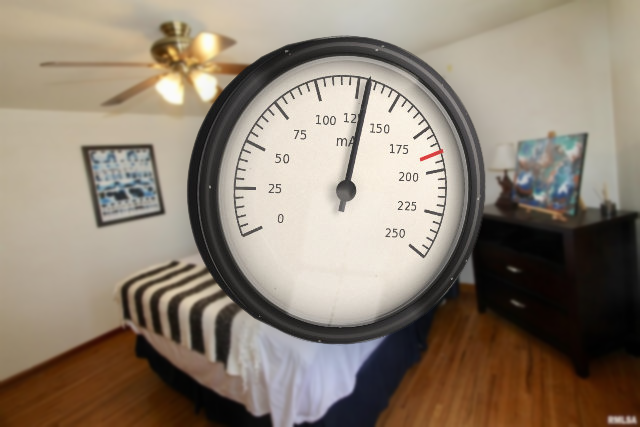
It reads value=130 unit=mA
